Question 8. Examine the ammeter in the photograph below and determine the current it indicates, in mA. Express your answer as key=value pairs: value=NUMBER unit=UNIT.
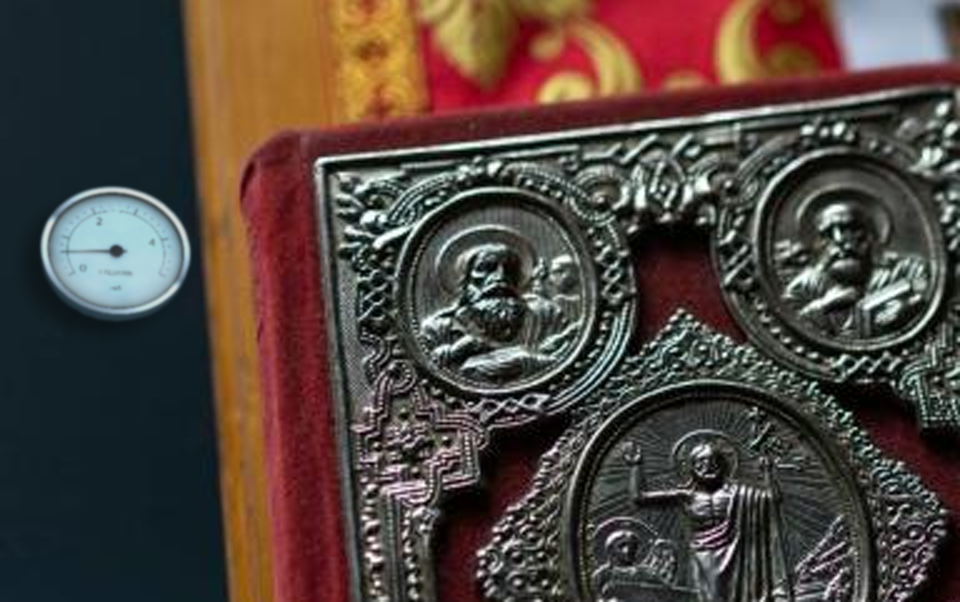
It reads value=0.6 unit=mA
